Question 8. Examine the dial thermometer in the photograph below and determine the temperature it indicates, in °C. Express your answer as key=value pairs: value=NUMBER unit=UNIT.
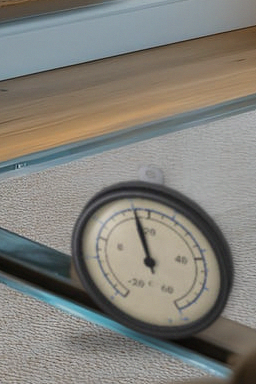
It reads value=16 unit=°C
